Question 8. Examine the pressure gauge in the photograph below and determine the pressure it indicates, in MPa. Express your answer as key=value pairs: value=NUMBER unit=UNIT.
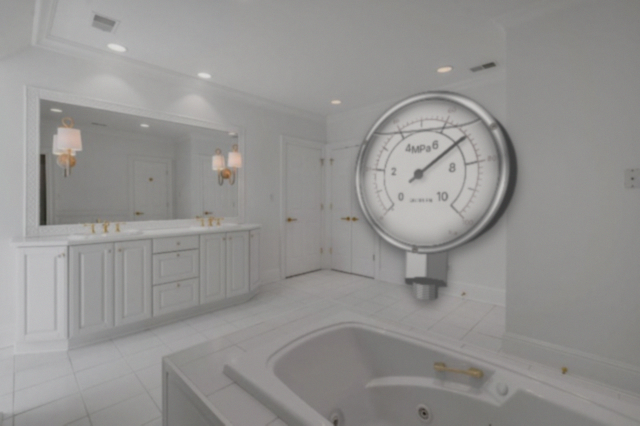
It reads value=7 unit=MPa
